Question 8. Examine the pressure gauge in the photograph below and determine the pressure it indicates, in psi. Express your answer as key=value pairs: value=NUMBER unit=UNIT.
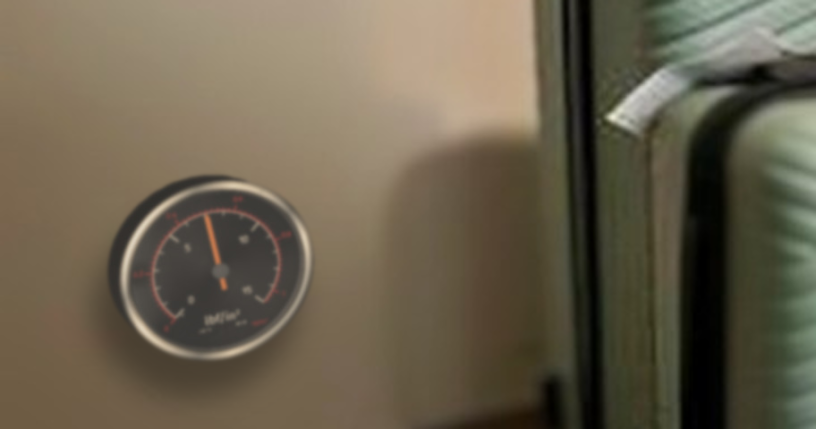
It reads value=7 unit=psi
